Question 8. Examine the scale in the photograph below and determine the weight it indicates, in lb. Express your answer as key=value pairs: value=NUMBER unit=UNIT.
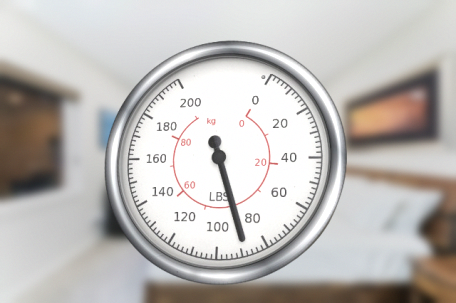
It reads value=88 unit=lb
